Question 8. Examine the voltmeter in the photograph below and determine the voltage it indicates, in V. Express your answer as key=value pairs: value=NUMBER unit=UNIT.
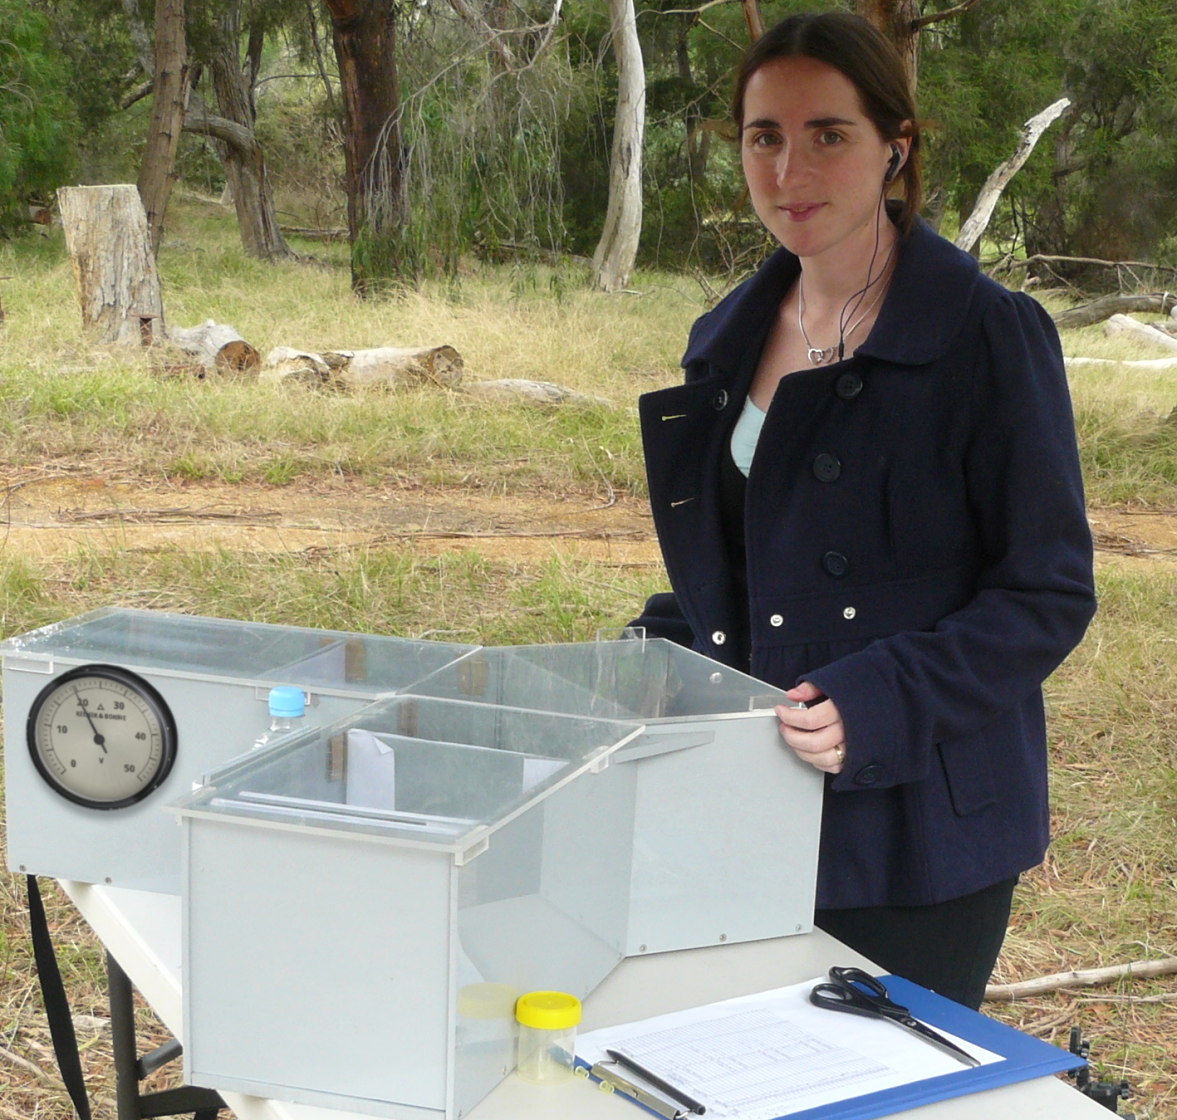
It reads value=20 unit=V
